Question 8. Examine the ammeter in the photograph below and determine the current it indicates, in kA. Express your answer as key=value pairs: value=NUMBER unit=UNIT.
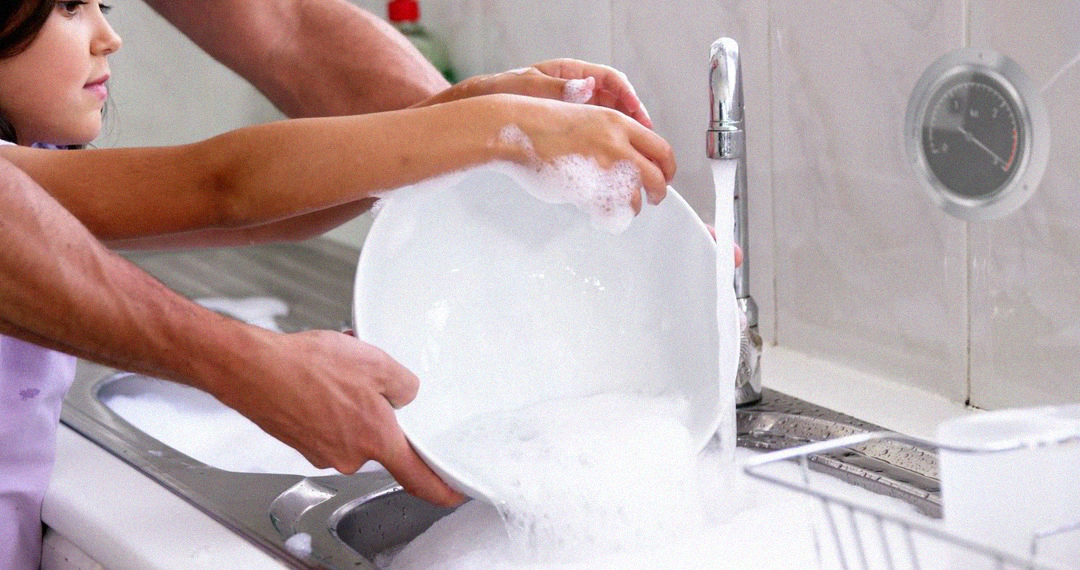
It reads value=2.9 unit=kA
